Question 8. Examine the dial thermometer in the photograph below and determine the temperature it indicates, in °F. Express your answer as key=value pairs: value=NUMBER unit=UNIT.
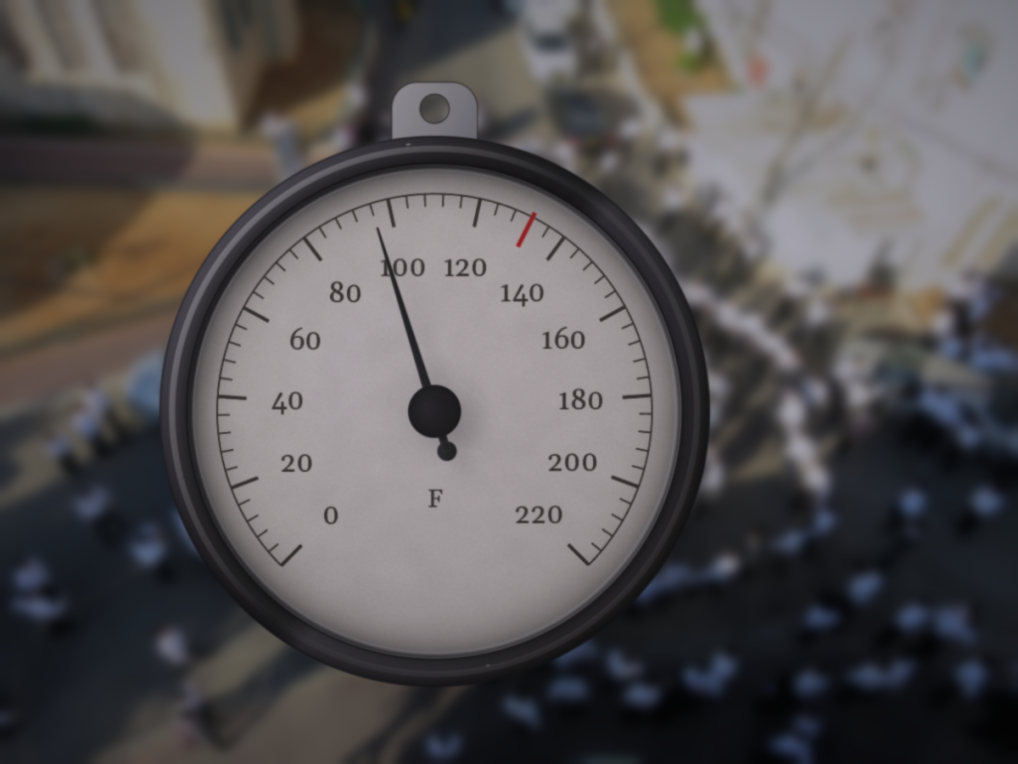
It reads value=96 unit=°F
